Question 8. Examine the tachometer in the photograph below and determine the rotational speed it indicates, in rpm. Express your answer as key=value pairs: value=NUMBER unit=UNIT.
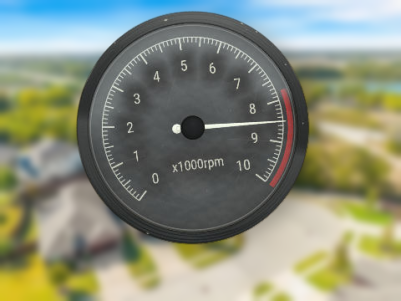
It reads value=8500 unit=rpm
